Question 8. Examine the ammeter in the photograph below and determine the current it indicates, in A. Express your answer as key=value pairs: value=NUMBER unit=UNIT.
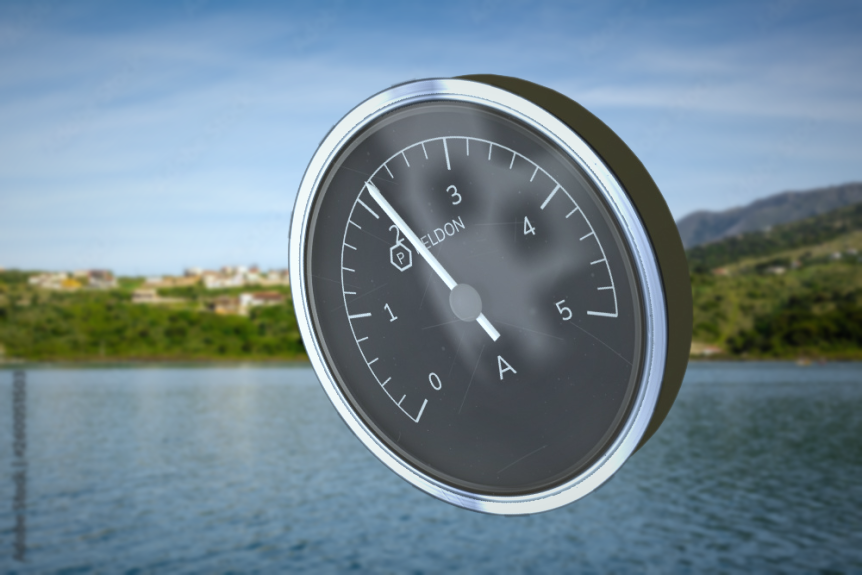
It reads value=2.2 unit=A
